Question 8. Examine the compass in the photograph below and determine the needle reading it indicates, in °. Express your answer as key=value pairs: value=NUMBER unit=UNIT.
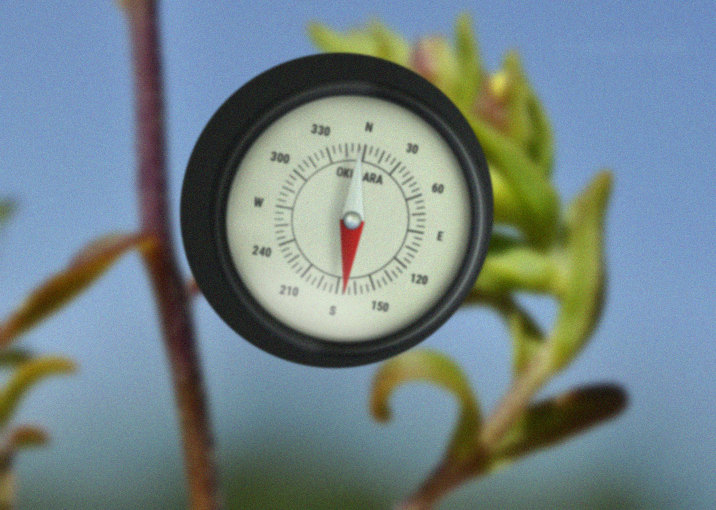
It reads value=175 unit=°
